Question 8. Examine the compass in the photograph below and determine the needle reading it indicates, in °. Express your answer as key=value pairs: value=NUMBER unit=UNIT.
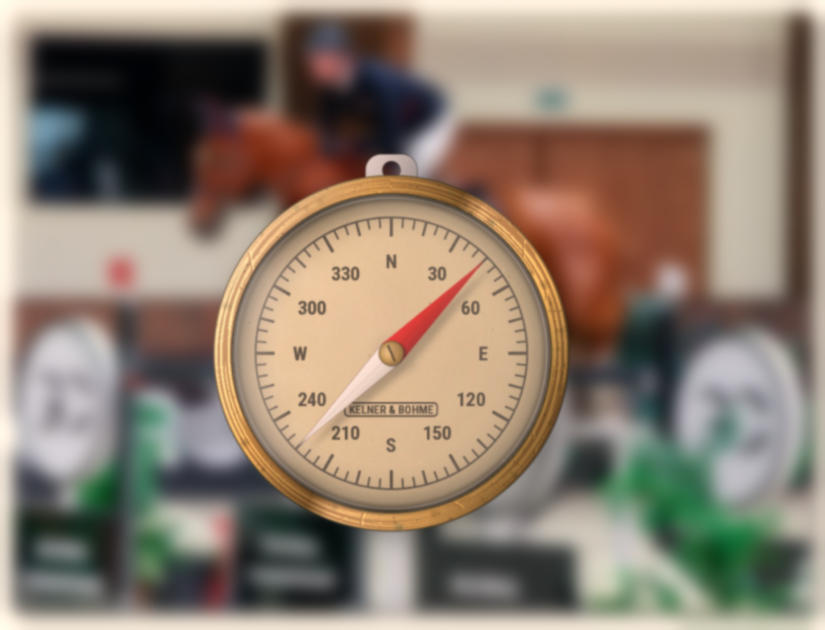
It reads value=45 unit=°
